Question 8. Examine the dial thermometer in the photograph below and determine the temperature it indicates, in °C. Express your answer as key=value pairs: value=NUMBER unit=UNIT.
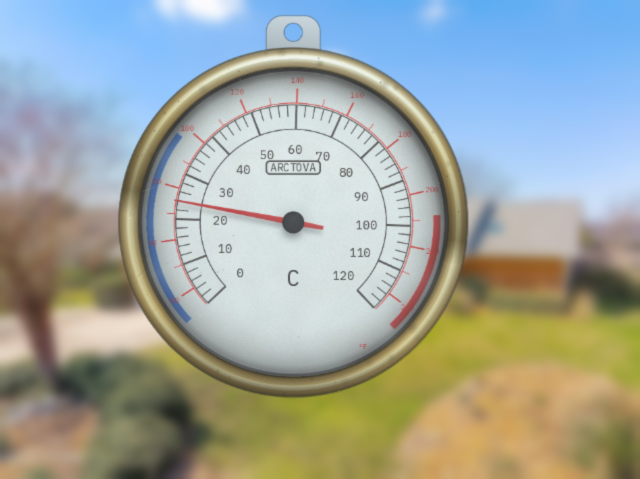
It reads value=24 unit=°C
